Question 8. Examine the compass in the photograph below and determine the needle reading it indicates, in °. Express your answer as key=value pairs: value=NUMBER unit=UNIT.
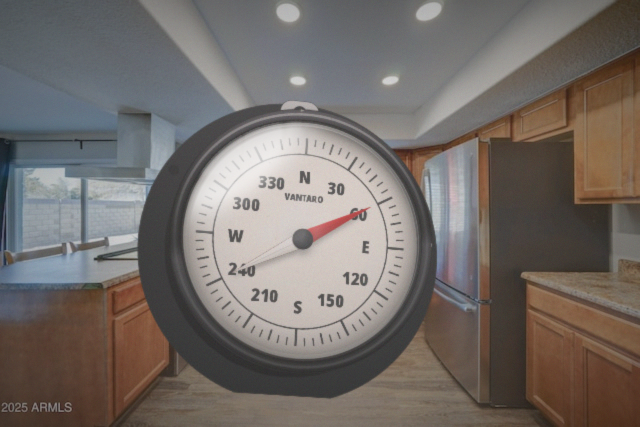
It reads value=60 unit=°
